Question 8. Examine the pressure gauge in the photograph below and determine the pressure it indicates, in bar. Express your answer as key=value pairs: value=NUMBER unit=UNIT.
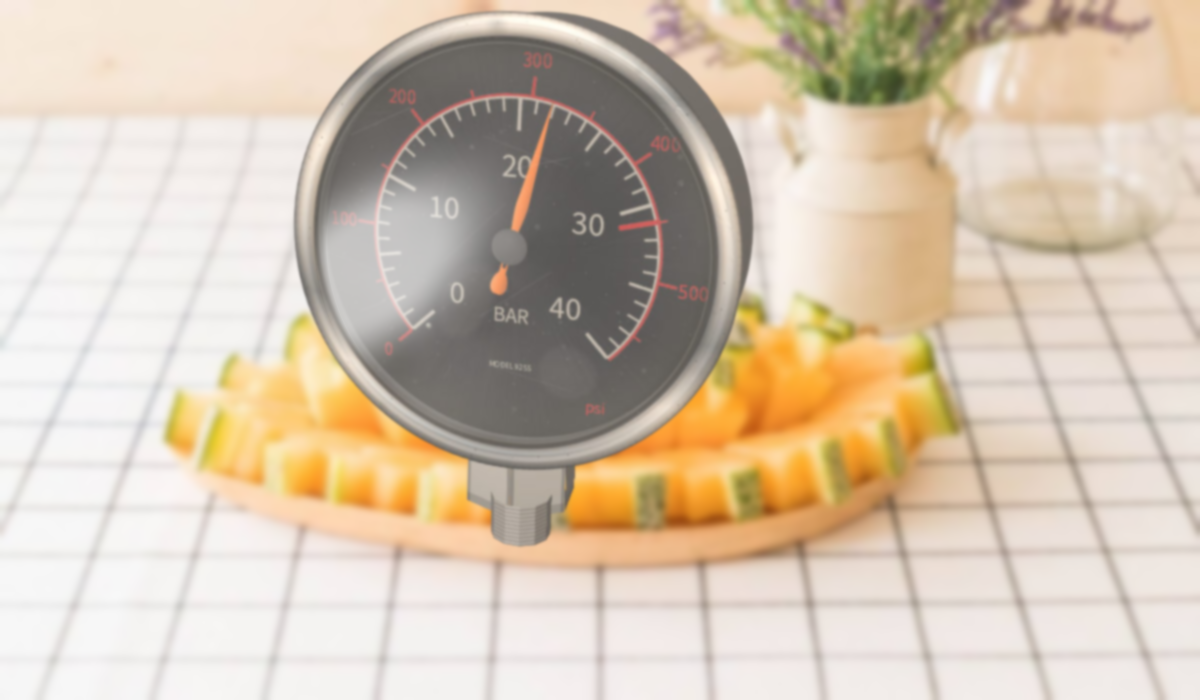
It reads value=22 unit=bar
